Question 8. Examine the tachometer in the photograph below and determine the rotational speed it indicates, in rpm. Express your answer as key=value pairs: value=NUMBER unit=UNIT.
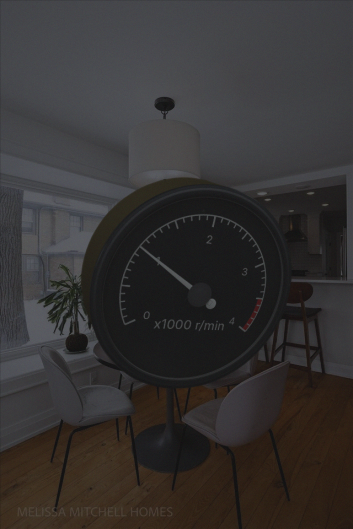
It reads value=1000 unit=rpm
